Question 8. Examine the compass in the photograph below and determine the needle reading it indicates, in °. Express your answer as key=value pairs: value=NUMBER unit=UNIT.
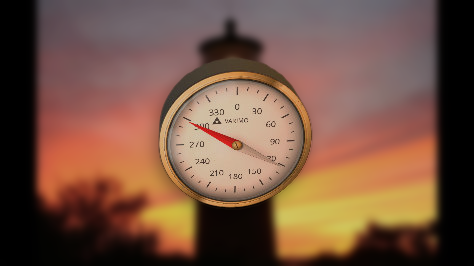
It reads value=300 unit=°
